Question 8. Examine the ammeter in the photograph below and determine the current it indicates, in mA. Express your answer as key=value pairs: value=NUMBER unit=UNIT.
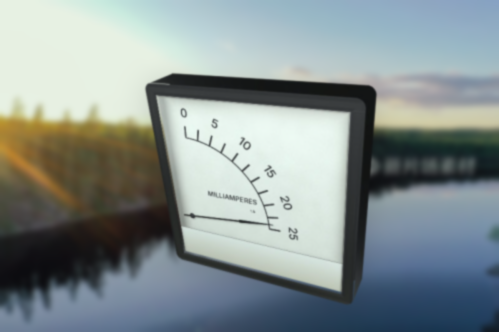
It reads value=23.75 unit=mA
